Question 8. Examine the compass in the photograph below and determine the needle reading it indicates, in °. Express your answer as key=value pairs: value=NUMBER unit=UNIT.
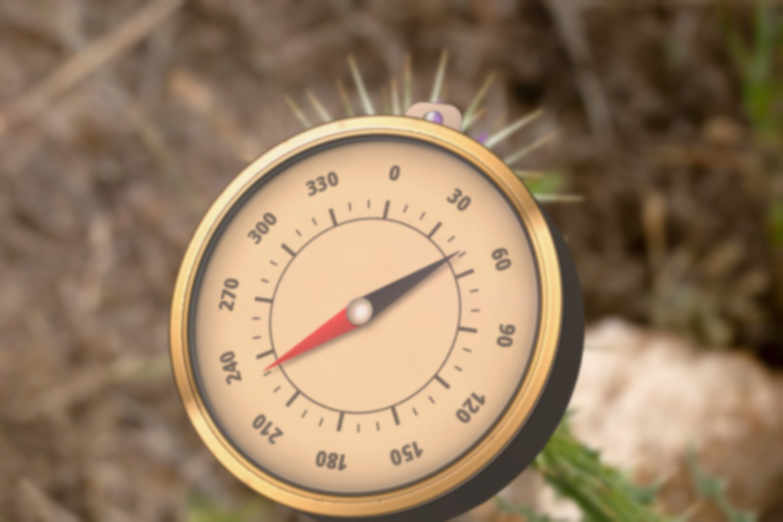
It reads value=230 unit=°
